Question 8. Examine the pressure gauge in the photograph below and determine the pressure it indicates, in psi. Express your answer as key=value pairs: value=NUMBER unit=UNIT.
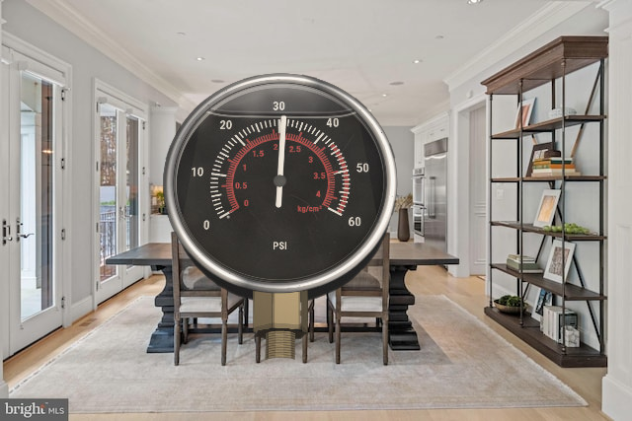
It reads value=31 unit=psi
